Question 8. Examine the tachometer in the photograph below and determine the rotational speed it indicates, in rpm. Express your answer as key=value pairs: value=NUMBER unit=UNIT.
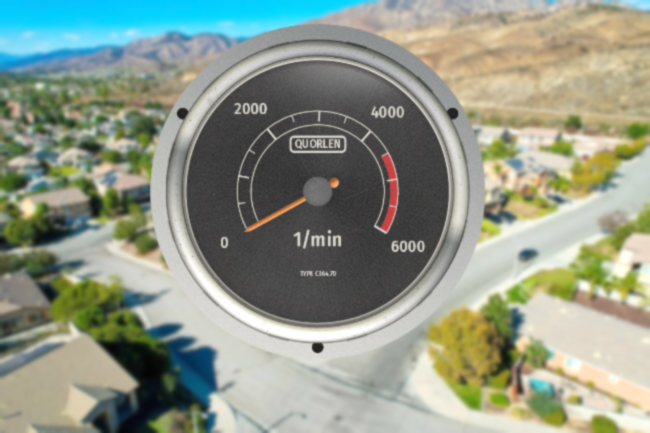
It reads value=0 unit=rpm
